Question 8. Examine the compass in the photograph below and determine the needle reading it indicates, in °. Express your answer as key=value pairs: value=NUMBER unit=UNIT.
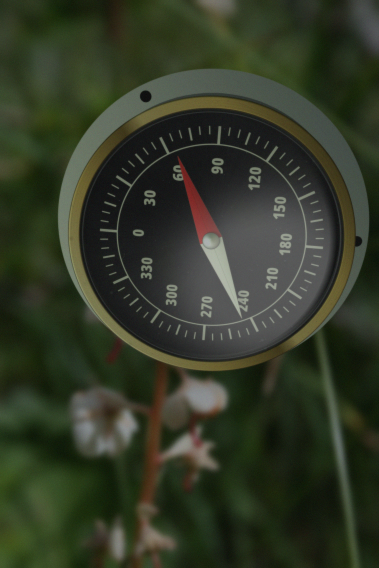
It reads value=65 unit=°
